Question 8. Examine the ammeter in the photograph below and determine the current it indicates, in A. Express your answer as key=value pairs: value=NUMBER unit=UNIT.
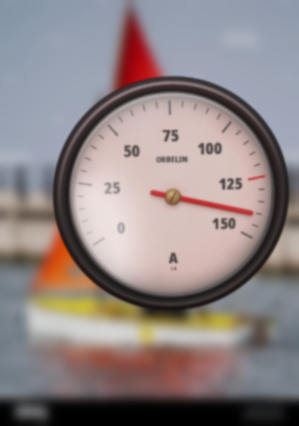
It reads value=140 unit=A
